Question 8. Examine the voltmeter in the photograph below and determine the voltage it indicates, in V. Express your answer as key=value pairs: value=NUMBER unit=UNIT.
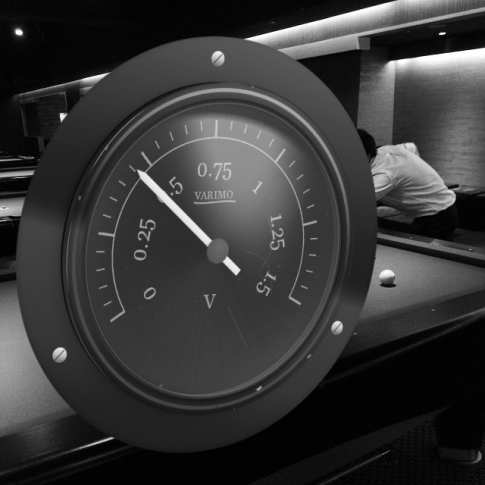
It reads value=0.45 unit=V
